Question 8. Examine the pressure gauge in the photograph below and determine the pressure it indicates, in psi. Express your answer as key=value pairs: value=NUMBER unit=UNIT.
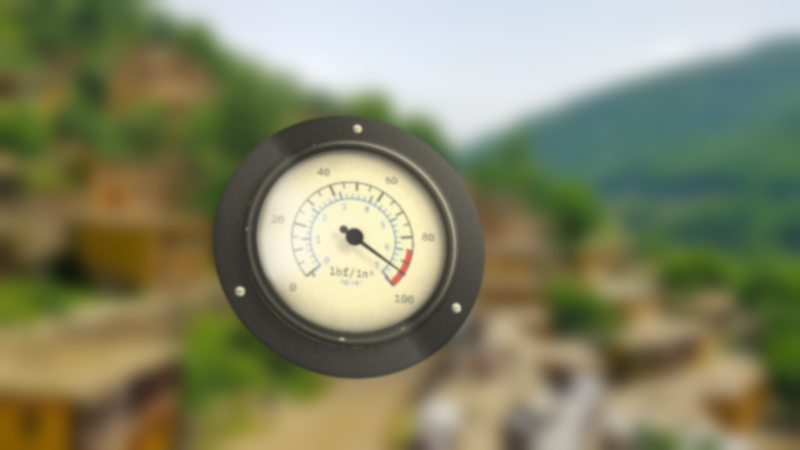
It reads value=95 unit=psi
